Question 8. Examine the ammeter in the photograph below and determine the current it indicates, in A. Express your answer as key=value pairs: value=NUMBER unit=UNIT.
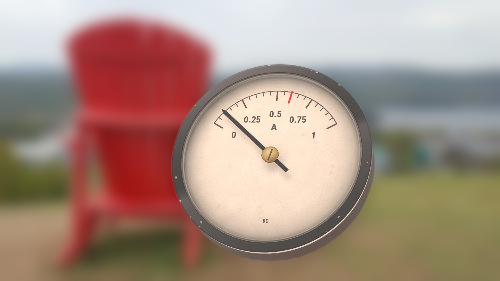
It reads value=0.1 unit=A
